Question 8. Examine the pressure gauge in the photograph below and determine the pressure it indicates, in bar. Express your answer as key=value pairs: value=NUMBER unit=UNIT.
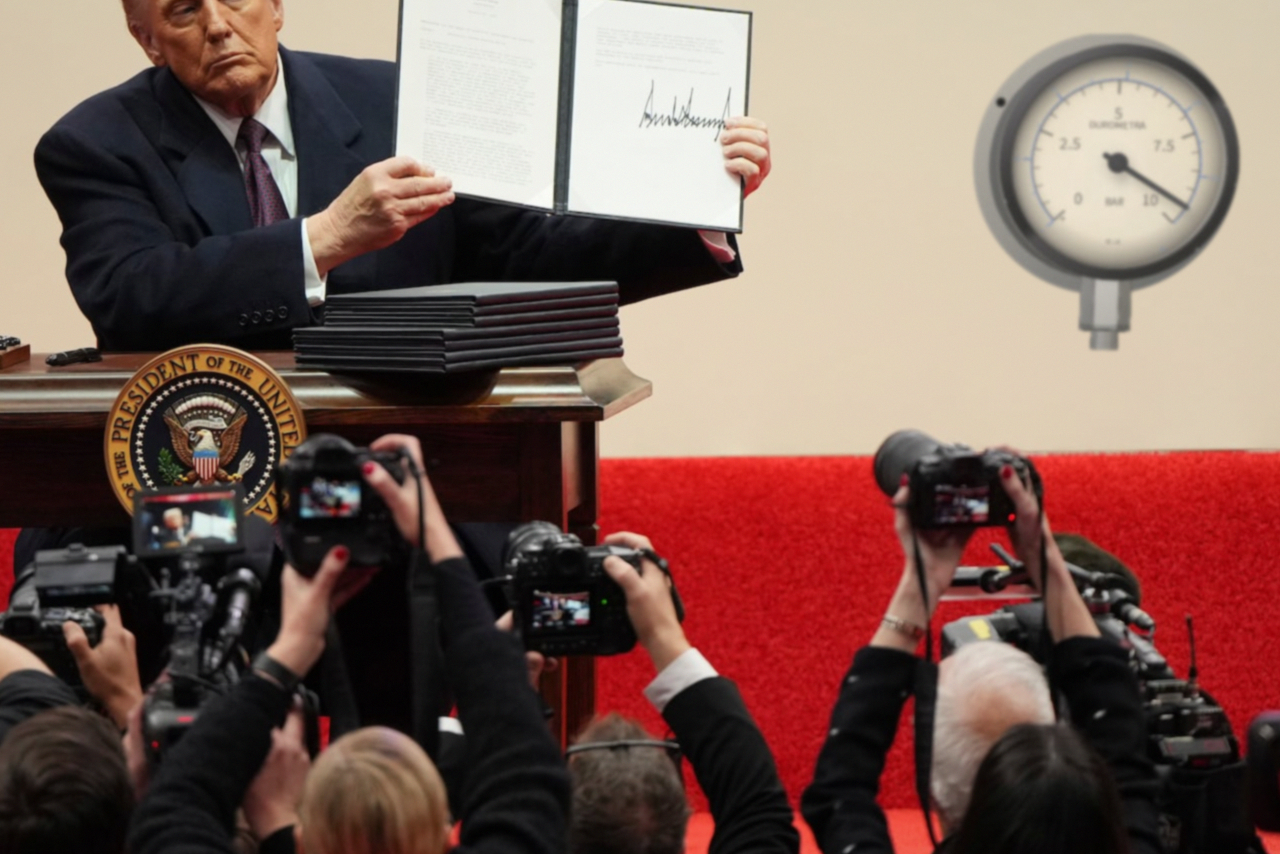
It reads value=9.5 unit=bar
